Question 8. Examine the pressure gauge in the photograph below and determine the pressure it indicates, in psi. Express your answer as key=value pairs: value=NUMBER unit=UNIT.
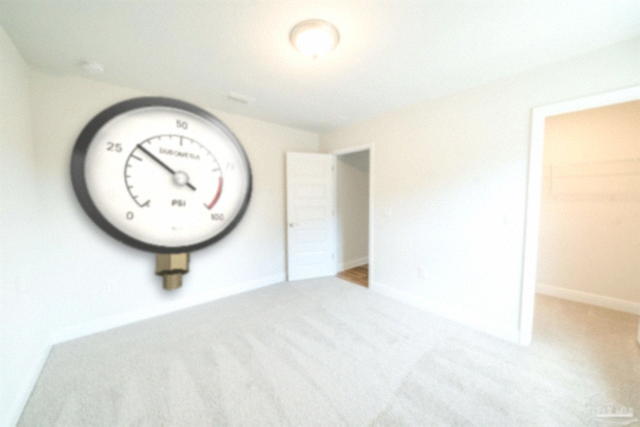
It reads value=30 unit=psi
